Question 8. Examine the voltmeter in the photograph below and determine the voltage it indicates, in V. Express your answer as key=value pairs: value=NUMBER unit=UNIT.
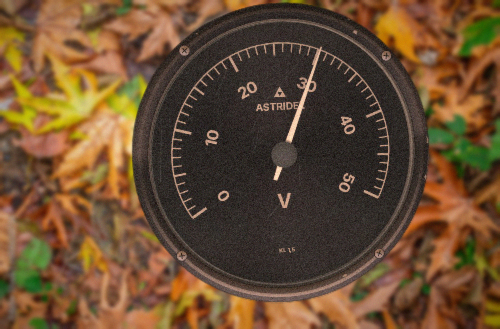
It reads value=30 unit=V
